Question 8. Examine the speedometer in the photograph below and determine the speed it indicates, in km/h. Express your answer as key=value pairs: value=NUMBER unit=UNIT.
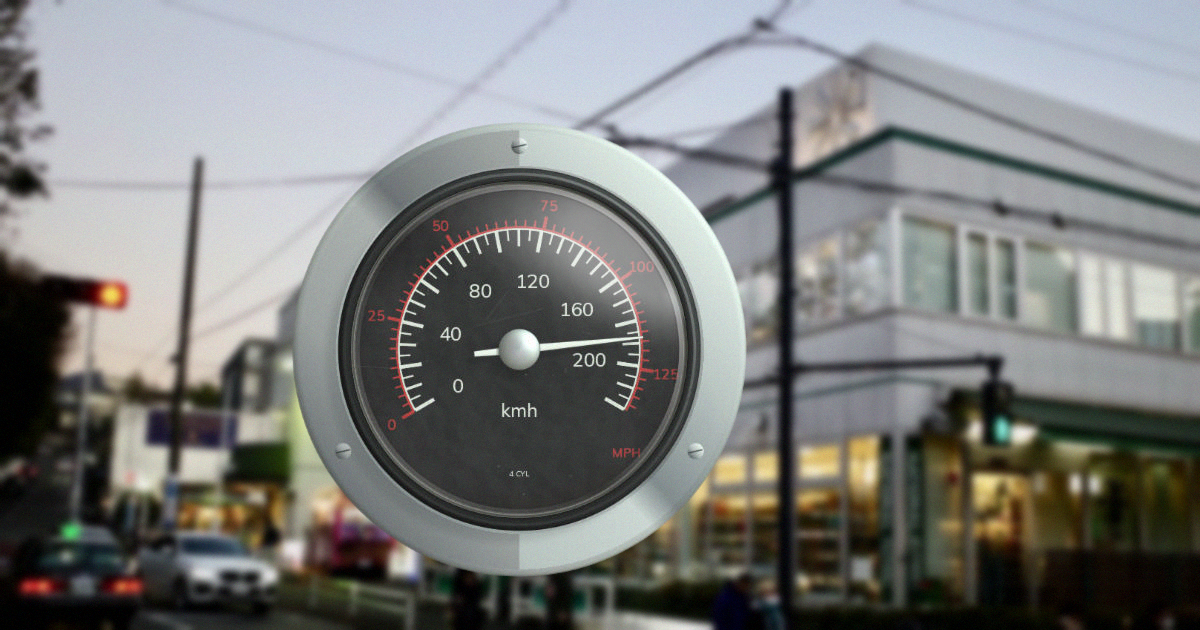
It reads value=187.5 unit=km/h
